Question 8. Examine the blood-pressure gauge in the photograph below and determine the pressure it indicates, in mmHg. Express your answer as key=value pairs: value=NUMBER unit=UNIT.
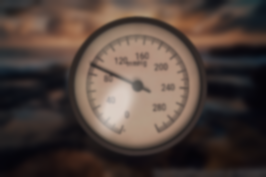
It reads value=90 unit=mmHg
